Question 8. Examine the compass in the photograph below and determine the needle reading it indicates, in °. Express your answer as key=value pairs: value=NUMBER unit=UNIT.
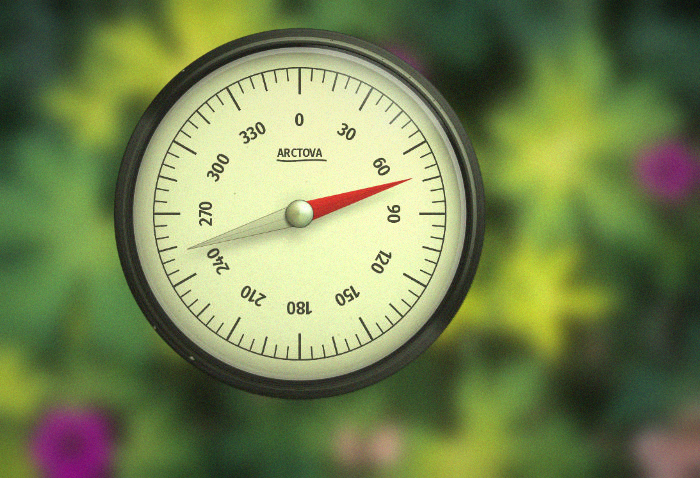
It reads value=72.5 unit=°
